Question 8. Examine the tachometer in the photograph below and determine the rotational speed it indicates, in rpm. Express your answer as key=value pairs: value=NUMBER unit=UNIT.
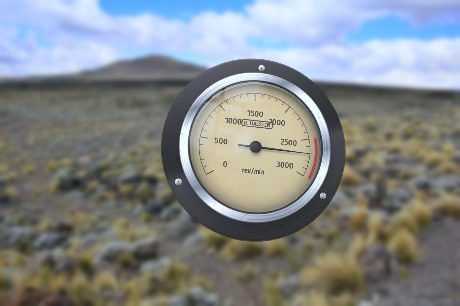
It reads value=2700 unit=rpm
